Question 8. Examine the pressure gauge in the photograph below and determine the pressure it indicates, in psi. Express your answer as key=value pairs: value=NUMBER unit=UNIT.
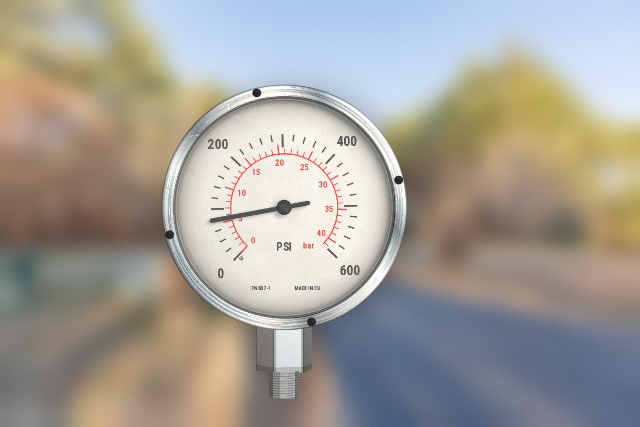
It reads value=80 unit=psi
